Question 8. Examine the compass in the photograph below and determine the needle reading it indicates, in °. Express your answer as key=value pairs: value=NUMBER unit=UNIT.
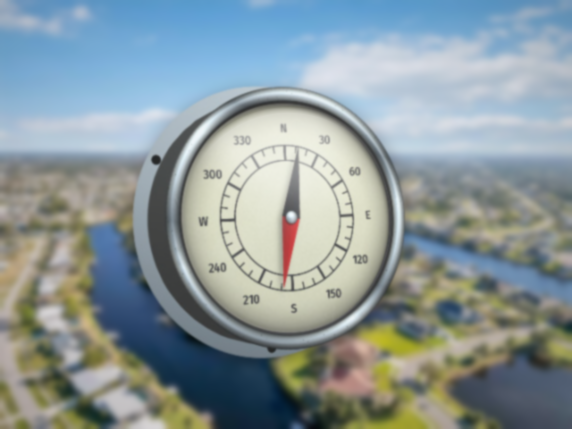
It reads value=190 unit=°
